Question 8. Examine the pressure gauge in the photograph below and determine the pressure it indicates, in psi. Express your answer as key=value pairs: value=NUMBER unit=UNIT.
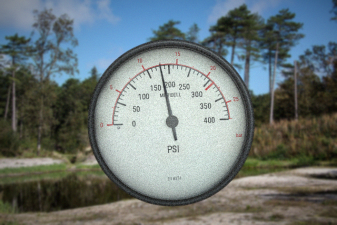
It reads value=180 unit=psi
